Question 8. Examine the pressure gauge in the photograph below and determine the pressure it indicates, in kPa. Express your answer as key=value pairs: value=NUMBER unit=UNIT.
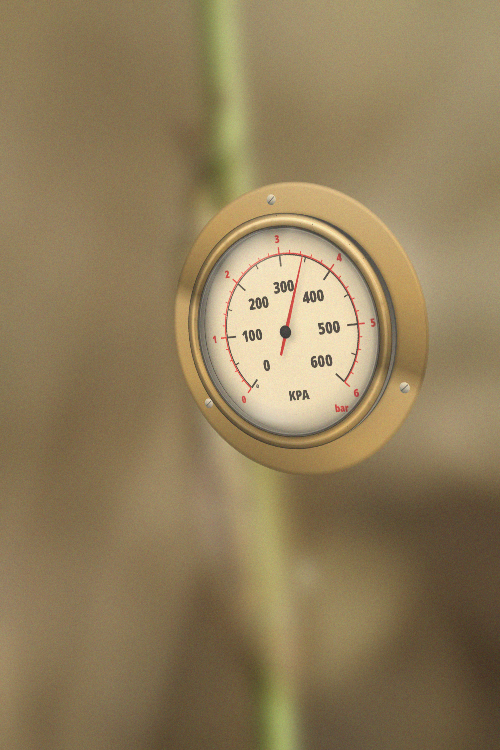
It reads value=350 unit=kPa
